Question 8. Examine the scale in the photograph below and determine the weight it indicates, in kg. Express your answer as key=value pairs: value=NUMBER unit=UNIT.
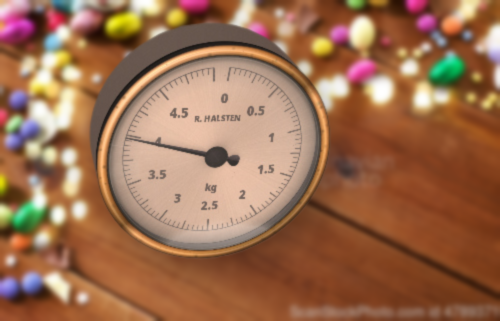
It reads value=4 unit=kg
